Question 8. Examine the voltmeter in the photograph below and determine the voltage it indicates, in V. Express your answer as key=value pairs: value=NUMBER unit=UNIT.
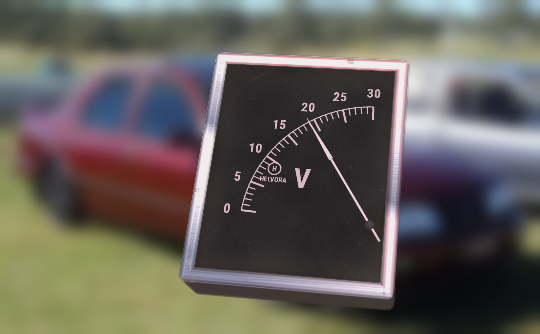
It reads value=19 unit=V
